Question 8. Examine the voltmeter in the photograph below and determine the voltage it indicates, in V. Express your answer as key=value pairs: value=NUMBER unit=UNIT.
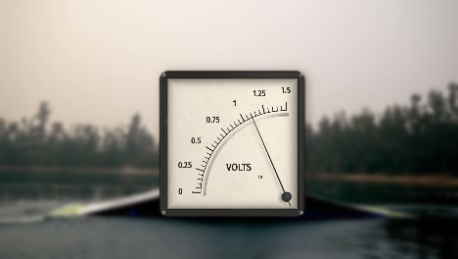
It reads value=1.1 unit=V
